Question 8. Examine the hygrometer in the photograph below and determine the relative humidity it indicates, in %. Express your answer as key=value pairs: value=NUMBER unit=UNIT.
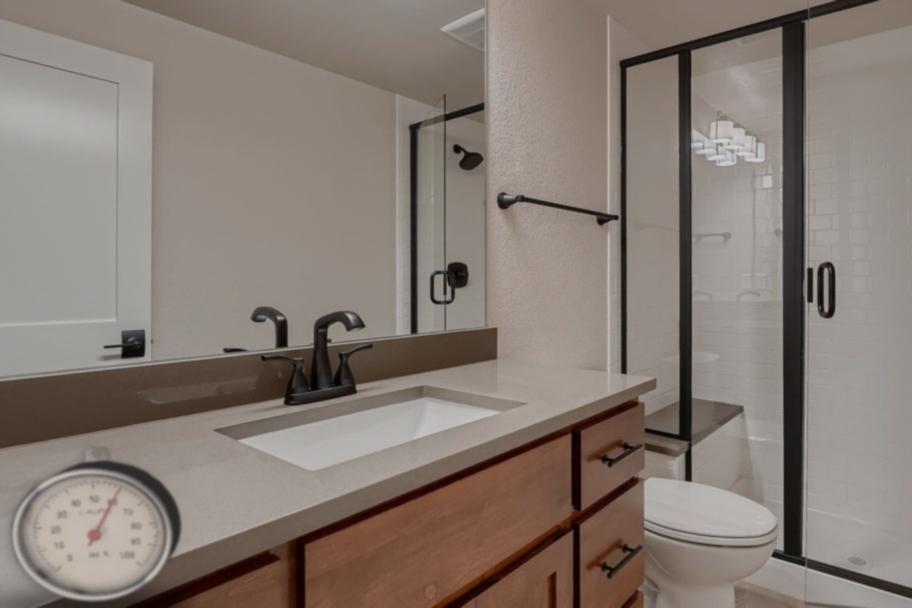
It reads value=60 unit=%
